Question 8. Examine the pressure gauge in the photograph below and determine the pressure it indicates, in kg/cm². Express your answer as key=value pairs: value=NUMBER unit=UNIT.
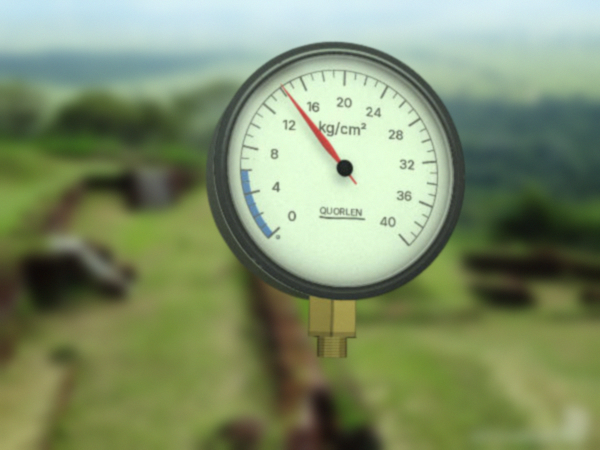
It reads value=14 unit=kg/cm²
